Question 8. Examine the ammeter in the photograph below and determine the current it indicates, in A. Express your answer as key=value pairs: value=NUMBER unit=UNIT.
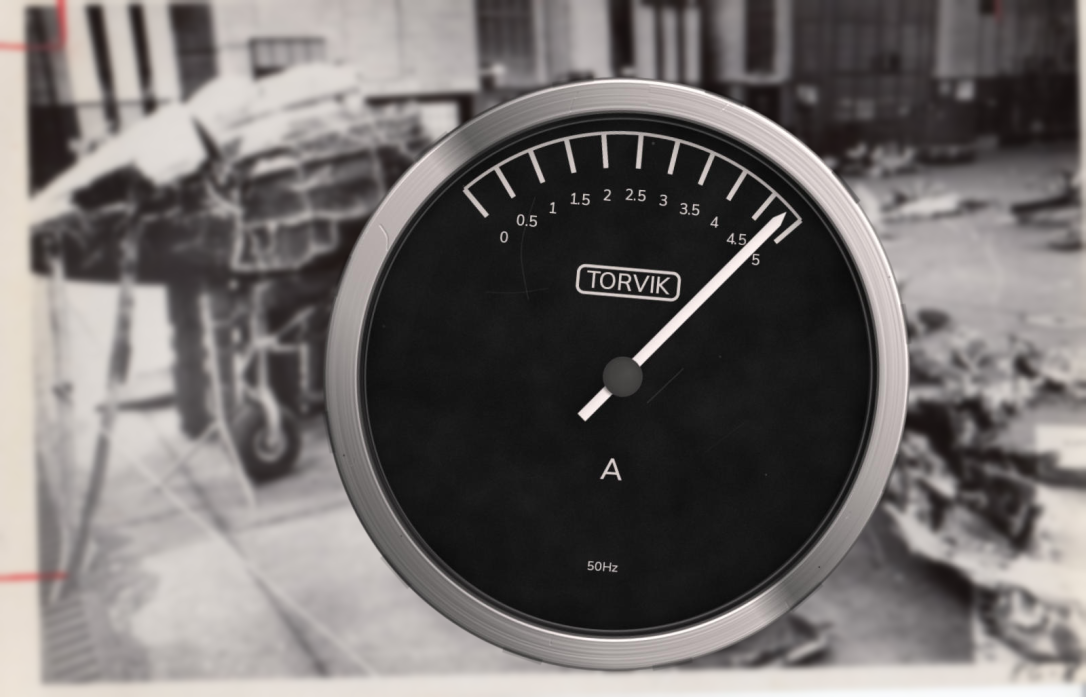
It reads value=4.75 unit=A
